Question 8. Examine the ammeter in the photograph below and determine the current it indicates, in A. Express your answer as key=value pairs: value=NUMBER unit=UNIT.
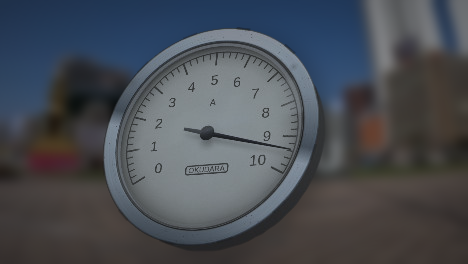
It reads value=9.4 unit=A
